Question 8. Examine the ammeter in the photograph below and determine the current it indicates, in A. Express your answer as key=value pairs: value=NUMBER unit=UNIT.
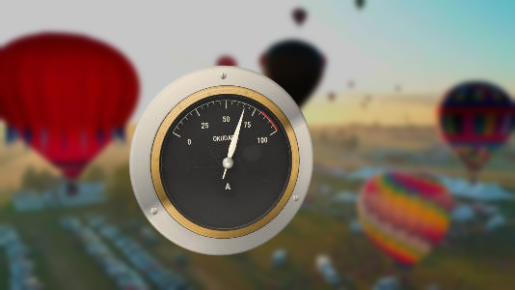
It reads value=65 unit=A
